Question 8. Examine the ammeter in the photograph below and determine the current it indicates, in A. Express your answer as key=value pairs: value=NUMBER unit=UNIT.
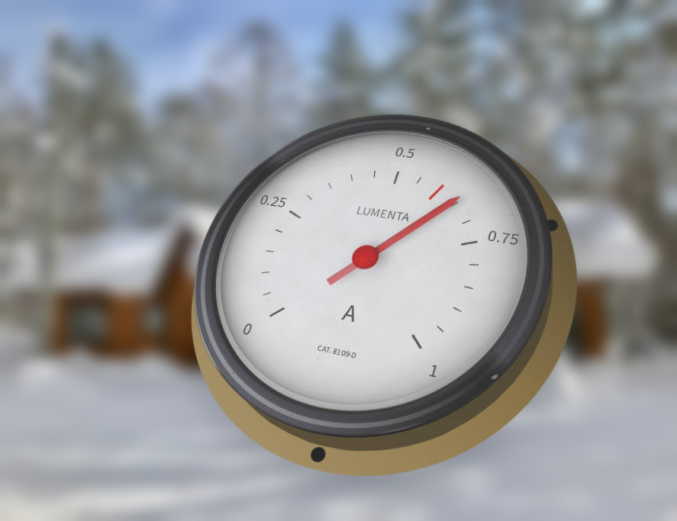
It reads value=0.65 unit=A
